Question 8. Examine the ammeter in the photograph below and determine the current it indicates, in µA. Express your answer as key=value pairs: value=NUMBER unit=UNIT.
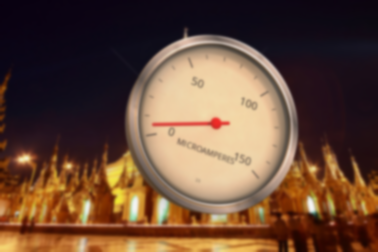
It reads value=5 unit=µA
